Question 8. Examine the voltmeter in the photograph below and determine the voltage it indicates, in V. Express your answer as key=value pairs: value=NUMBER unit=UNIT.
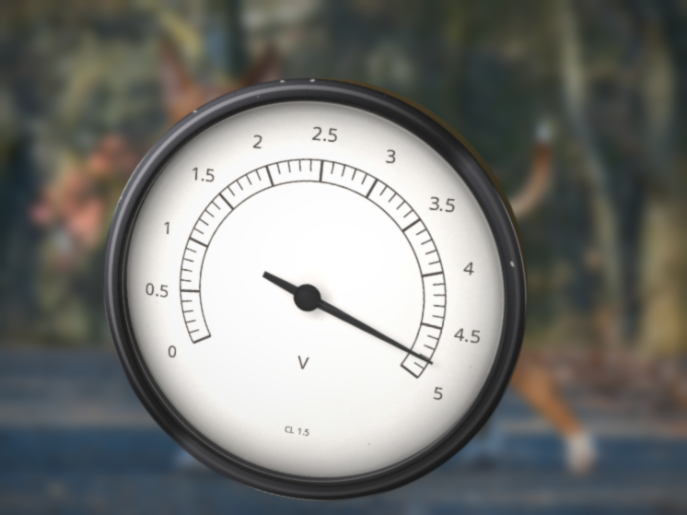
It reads value=4.8 unit=V
